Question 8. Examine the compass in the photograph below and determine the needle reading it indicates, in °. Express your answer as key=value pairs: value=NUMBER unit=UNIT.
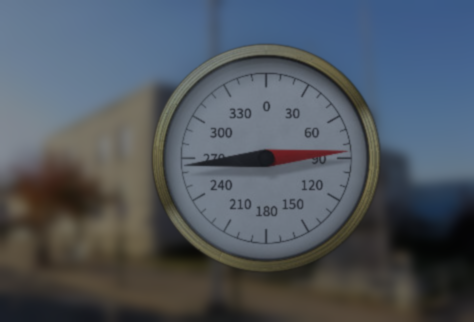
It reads value=85 unit=°
